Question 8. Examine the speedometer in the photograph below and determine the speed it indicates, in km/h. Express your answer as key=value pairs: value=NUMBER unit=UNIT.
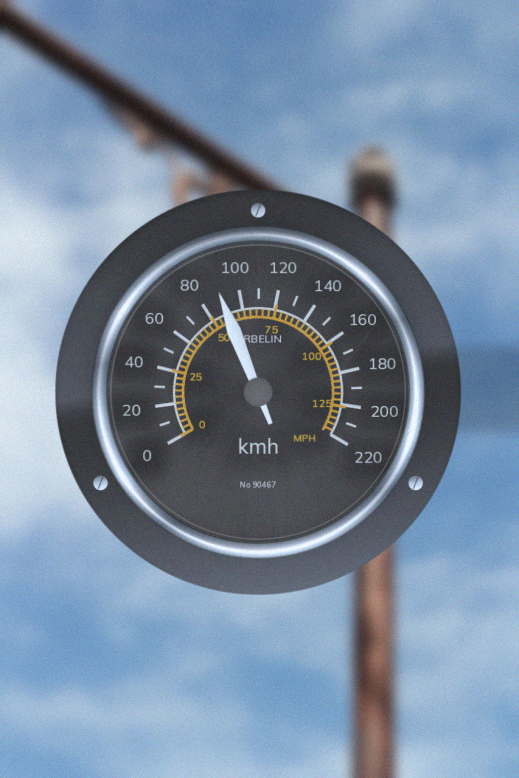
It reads value=90 unit=km/h
